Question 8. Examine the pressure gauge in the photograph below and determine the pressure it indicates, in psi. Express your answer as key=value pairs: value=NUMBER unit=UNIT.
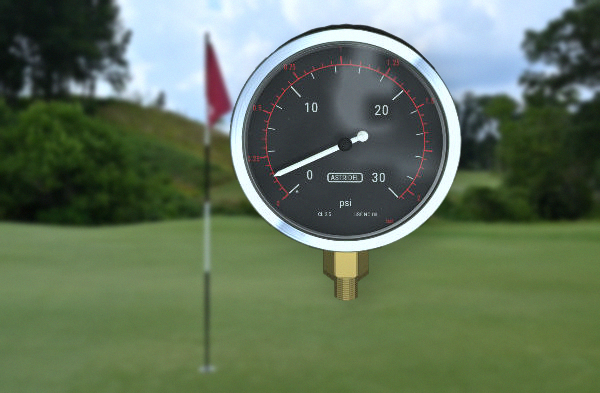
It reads value=2 unit=psi
